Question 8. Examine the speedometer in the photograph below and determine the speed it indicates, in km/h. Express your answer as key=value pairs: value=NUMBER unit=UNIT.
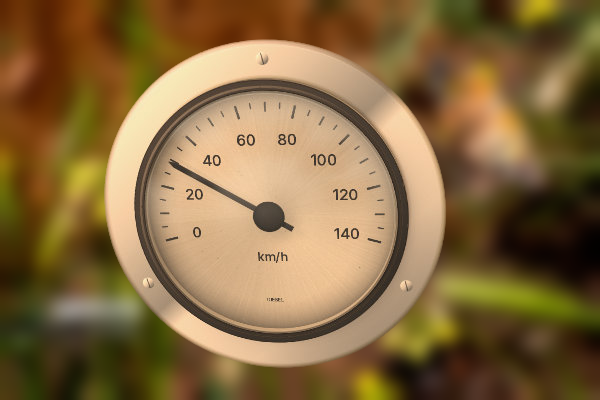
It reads value=30 unit=km/h
